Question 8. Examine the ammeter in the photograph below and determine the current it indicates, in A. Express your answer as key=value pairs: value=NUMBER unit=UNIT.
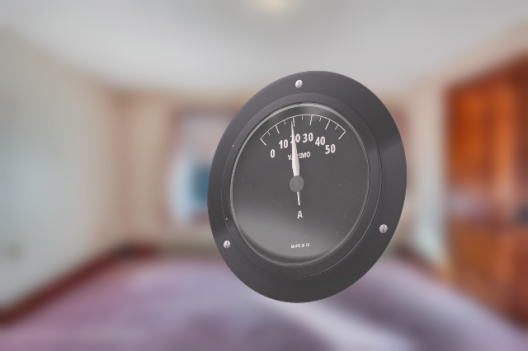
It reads value=20 unit=A
